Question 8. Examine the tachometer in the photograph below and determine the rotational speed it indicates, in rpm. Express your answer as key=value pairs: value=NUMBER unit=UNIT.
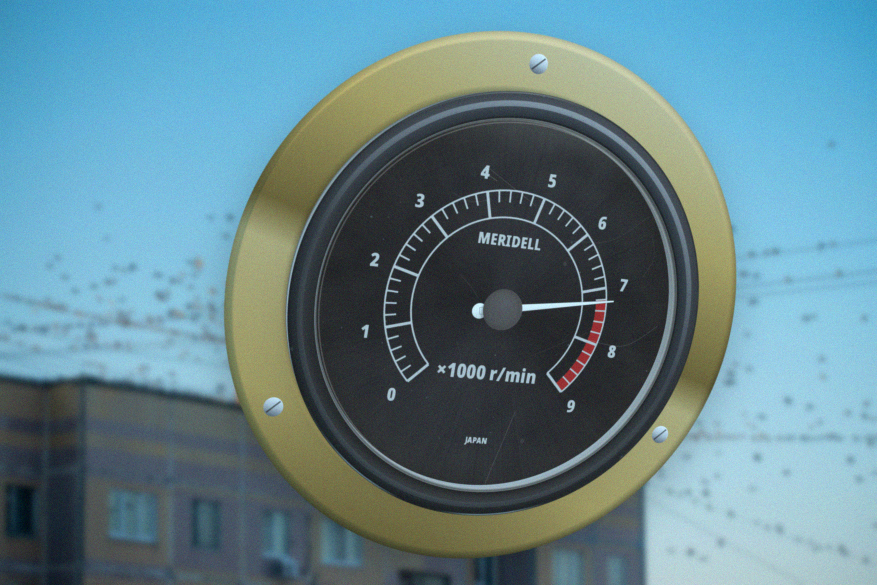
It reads value=7200 unit=rpm
